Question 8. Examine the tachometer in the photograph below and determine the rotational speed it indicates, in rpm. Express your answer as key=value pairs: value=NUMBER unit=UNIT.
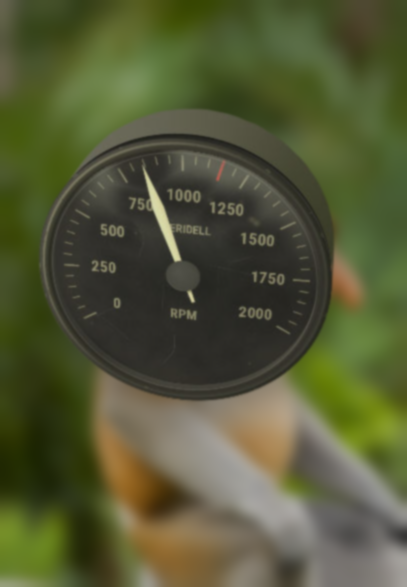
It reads value=850 unit=rpm
